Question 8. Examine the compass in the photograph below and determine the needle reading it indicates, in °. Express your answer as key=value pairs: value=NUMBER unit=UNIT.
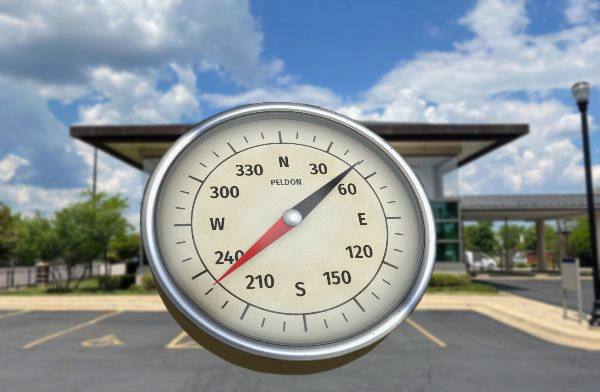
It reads value=230 unit=°
